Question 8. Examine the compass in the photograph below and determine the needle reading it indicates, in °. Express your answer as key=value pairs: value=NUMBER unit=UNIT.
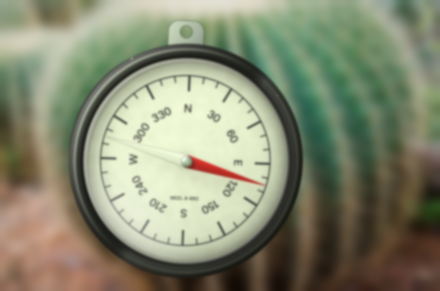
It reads value=105 unit=°
